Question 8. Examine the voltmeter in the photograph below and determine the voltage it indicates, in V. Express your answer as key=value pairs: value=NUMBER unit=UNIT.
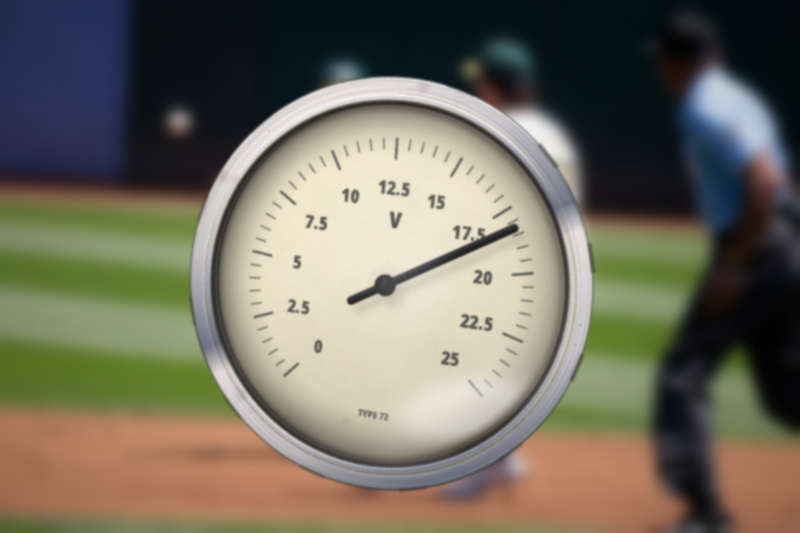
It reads value=18.25 unit=V
